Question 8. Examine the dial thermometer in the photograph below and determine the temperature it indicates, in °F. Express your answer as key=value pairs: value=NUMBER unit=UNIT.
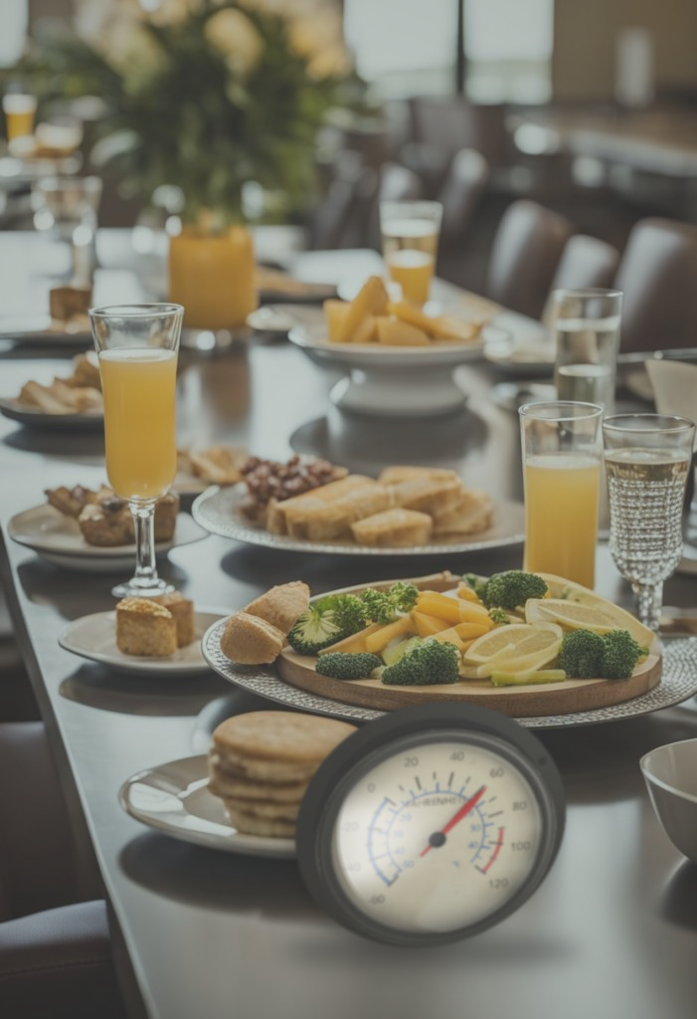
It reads value=60 unit=°F
